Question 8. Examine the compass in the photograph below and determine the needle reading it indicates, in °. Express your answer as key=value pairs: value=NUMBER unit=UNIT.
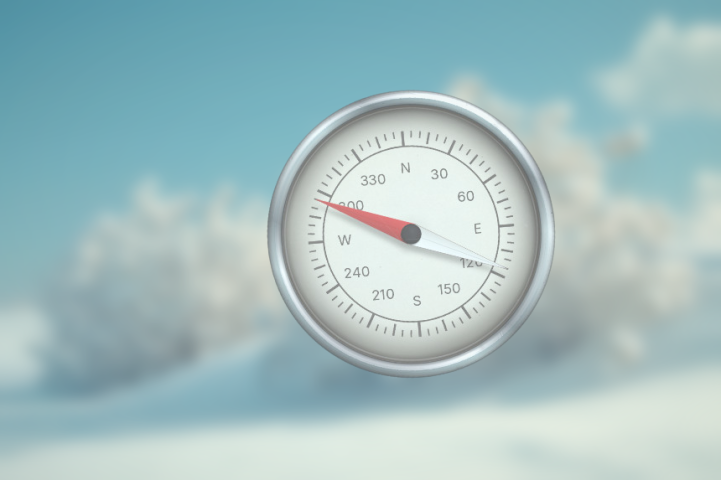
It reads value=295 unit=°
